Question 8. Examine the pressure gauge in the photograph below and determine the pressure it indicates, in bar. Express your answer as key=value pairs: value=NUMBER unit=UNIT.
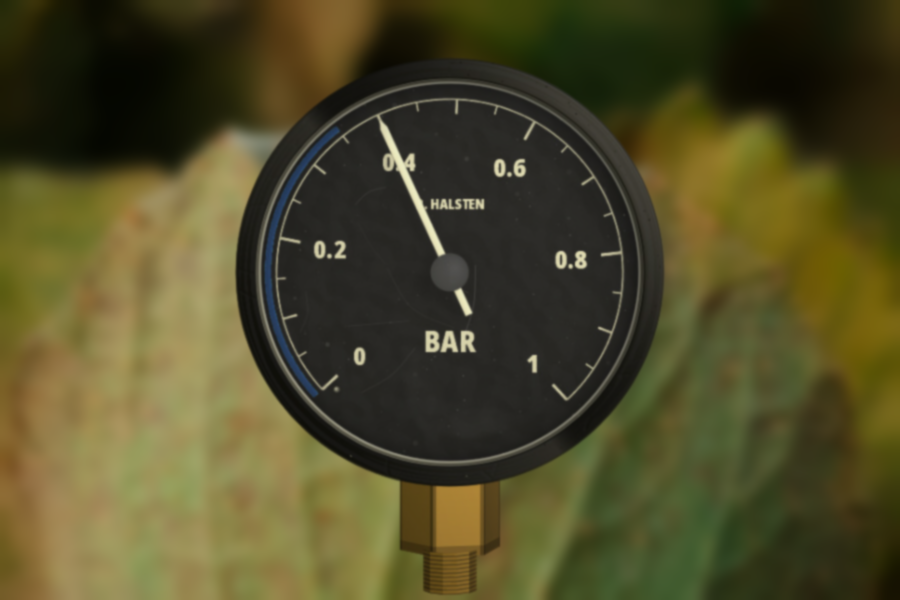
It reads value=0.4 unit=bar
